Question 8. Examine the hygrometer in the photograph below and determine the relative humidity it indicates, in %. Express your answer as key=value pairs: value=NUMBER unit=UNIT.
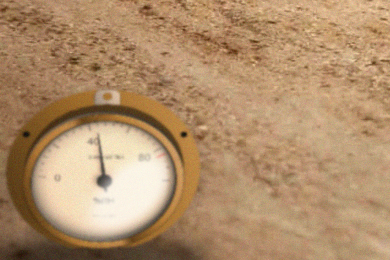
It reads value=44 unit=%
